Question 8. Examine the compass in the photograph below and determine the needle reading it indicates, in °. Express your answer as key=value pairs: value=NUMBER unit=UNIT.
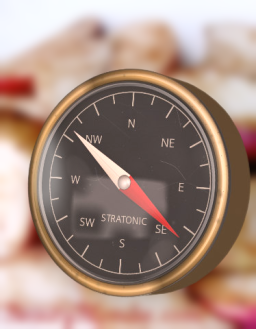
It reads value=127.5 unit=°
